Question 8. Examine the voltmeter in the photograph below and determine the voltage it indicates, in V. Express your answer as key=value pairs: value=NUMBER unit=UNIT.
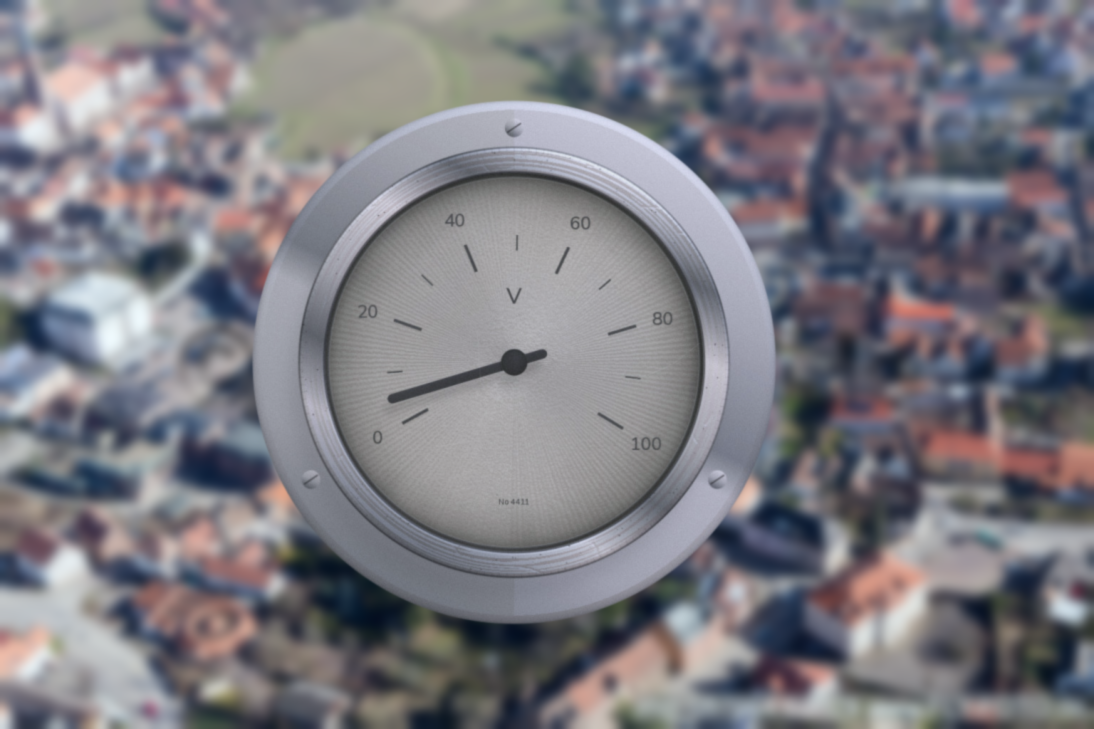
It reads value=5 unit=V
